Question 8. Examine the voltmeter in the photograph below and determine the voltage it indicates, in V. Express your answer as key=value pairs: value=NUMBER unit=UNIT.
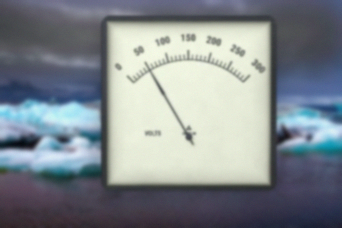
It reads value=50 unit=V
